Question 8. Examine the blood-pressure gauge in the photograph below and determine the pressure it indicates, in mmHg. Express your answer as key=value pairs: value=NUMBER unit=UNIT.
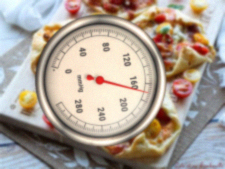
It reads value=170 unit=mmHg
